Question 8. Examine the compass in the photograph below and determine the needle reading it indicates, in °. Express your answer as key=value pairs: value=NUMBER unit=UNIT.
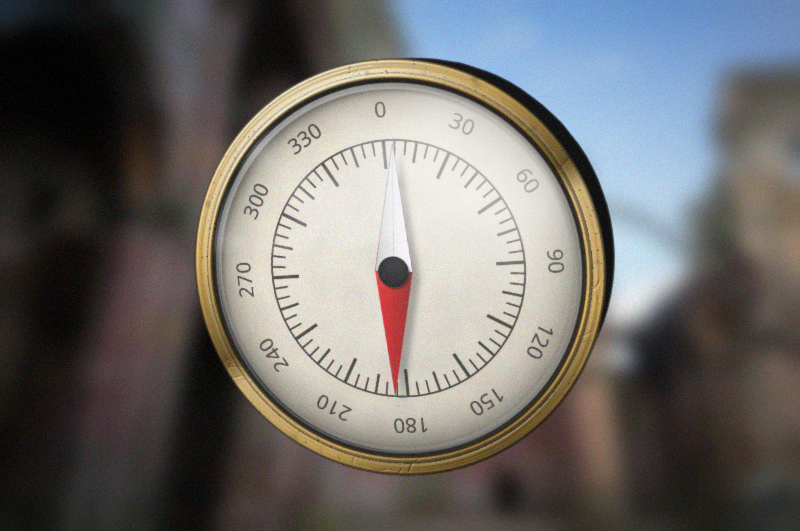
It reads value=185 unit=°
